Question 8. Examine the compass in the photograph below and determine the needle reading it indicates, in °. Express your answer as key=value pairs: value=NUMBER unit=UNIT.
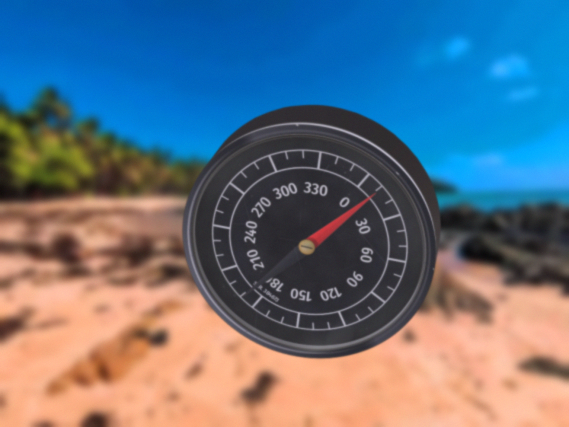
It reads value=10 unit=°
